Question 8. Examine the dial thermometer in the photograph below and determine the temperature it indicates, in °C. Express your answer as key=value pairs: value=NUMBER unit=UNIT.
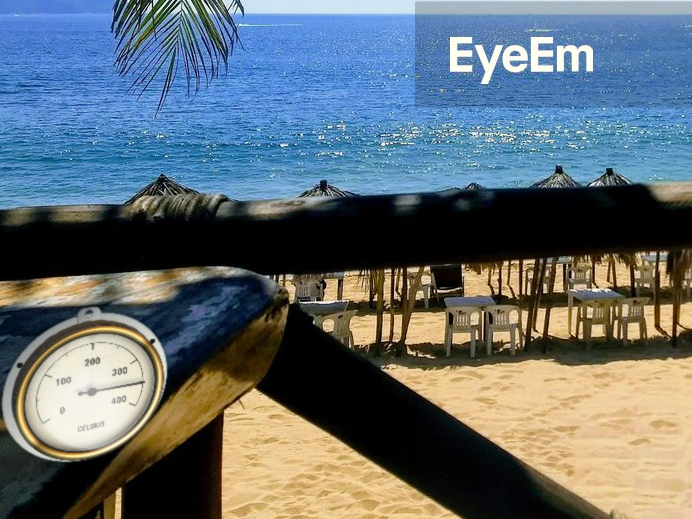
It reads value=350 unit=°C
